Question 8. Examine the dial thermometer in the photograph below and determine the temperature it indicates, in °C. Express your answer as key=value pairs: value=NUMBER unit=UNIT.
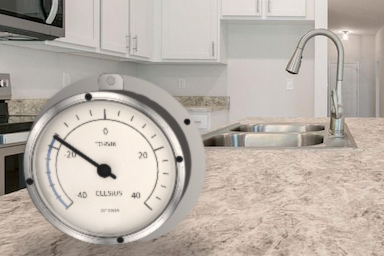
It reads value=-16 unit=°C
